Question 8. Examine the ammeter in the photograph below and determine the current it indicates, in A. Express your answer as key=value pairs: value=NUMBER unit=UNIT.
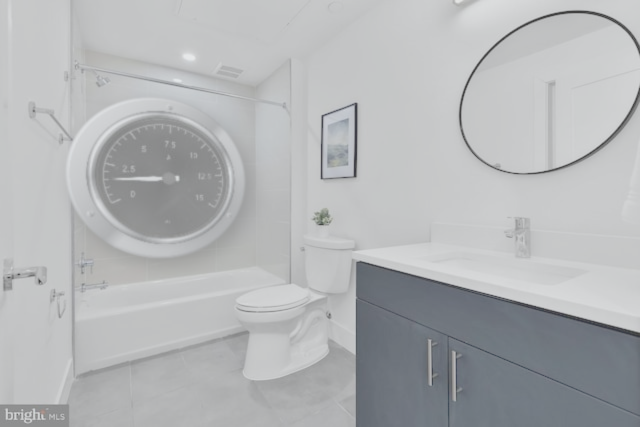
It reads value=1.5 unit=A
